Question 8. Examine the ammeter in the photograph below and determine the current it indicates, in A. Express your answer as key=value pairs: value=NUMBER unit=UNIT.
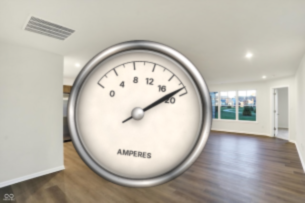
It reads value=19 unit=A
